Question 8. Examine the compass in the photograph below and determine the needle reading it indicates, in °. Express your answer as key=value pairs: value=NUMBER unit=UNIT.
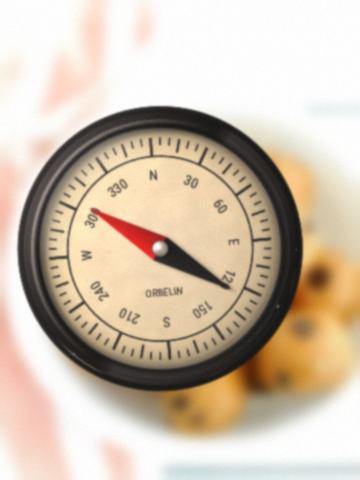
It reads value=305 unit=°
